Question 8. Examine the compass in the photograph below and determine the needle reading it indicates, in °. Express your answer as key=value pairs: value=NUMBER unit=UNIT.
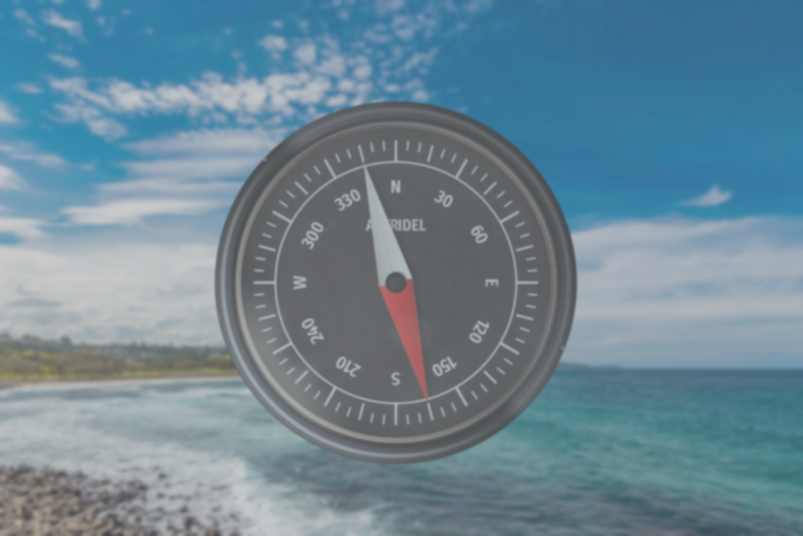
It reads value=165 unit=°
